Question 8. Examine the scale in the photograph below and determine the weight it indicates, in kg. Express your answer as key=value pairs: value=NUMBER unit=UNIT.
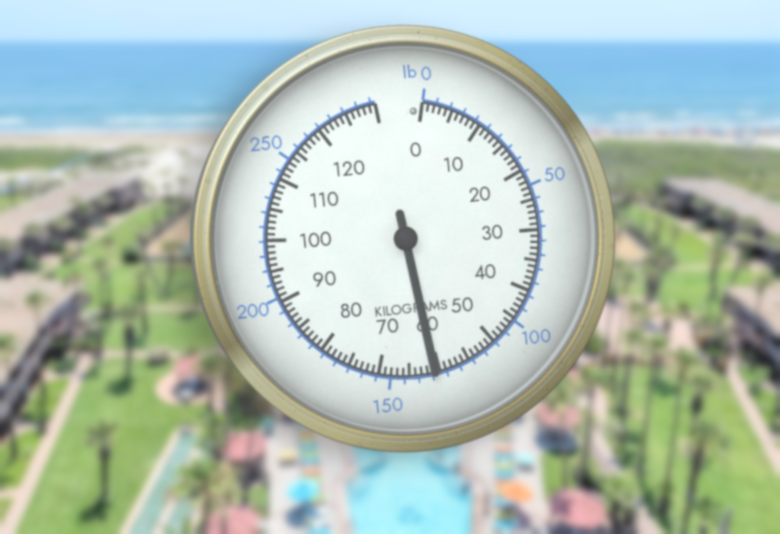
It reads value=61 unit=kg
